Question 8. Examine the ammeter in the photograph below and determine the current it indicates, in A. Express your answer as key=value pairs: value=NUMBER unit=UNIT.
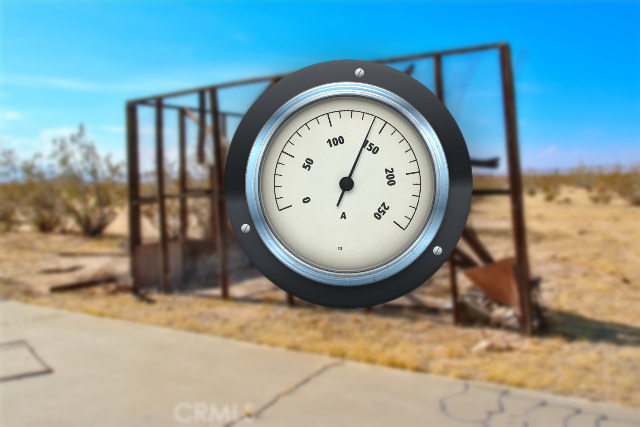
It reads value=140 unit=A
